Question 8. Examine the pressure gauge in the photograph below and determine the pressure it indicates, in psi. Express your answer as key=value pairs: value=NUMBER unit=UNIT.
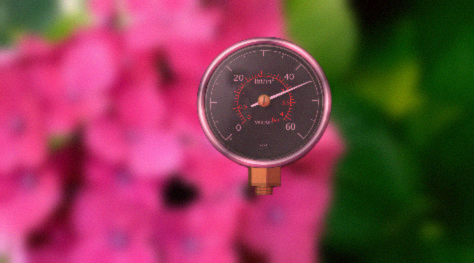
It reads value=45 unit=psi
